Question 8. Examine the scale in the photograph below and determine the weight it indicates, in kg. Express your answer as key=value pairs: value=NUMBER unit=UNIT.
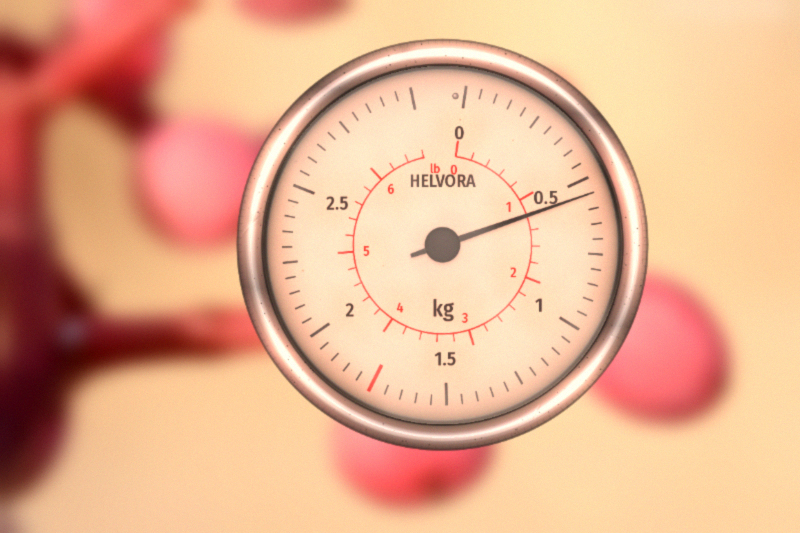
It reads value=0.55 unit=kg
